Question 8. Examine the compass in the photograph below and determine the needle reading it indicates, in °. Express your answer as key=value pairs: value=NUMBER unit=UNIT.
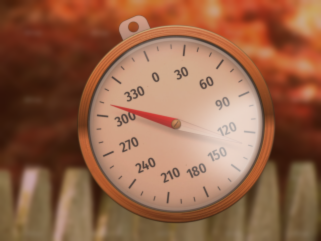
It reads value=310 unit=°
